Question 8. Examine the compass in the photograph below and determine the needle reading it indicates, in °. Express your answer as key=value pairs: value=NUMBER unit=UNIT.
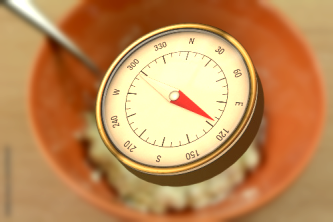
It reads value=115 unit=°
